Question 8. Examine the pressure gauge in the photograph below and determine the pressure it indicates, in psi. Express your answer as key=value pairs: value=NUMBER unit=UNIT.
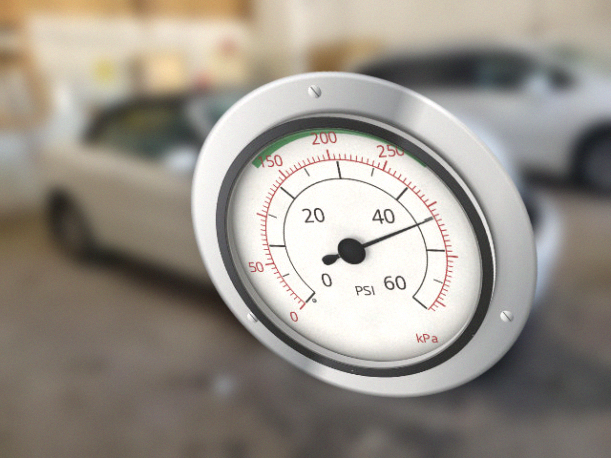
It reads value=45 unit=psi
